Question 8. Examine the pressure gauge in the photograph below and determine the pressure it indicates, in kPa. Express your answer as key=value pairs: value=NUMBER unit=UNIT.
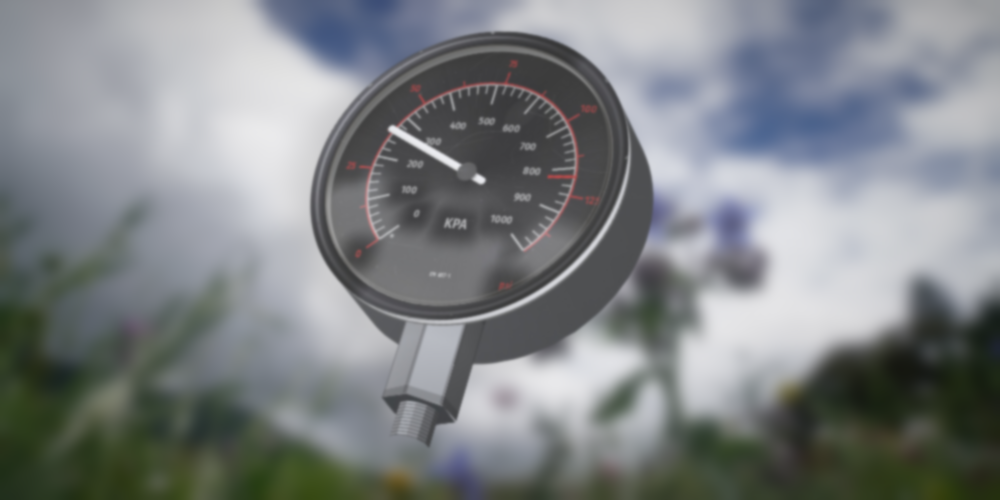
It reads value=260 unit=kPa
